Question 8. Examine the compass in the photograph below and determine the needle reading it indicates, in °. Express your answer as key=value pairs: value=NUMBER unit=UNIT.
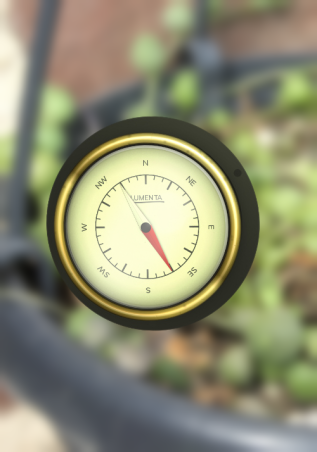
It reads value=150 unit=°
